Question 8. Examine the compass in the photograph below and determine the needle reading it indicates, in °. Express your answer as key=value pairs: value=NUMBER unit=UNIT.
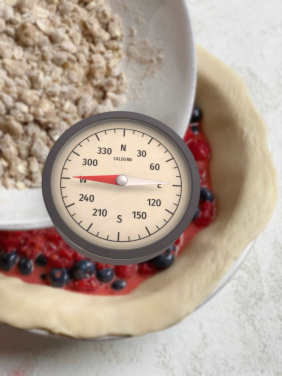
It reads value=270 unit=°
